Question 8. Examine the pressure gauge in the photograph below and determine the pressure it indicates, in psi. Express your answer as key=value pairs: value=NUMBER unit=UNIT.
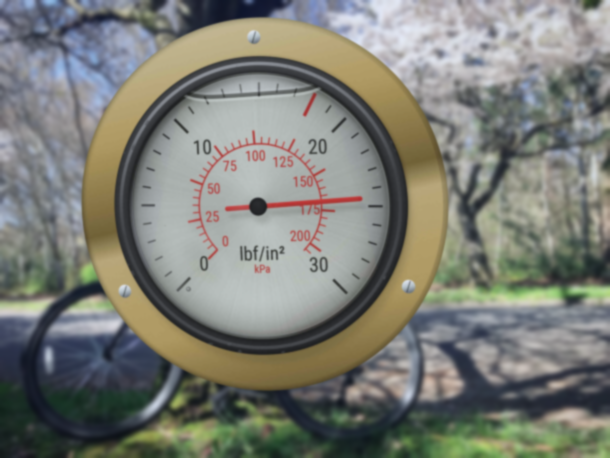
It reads value=24.5 unit=psi
